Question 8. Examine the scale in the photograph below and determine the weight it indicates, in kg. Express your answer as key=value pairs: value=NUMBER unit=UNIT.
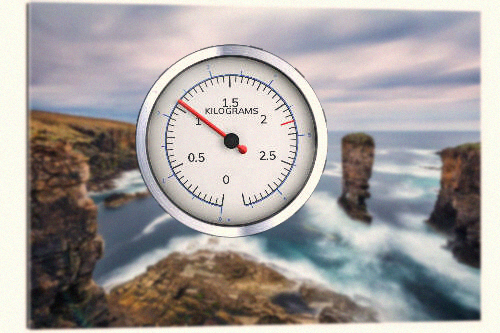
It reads value=1.05 unit=kg
